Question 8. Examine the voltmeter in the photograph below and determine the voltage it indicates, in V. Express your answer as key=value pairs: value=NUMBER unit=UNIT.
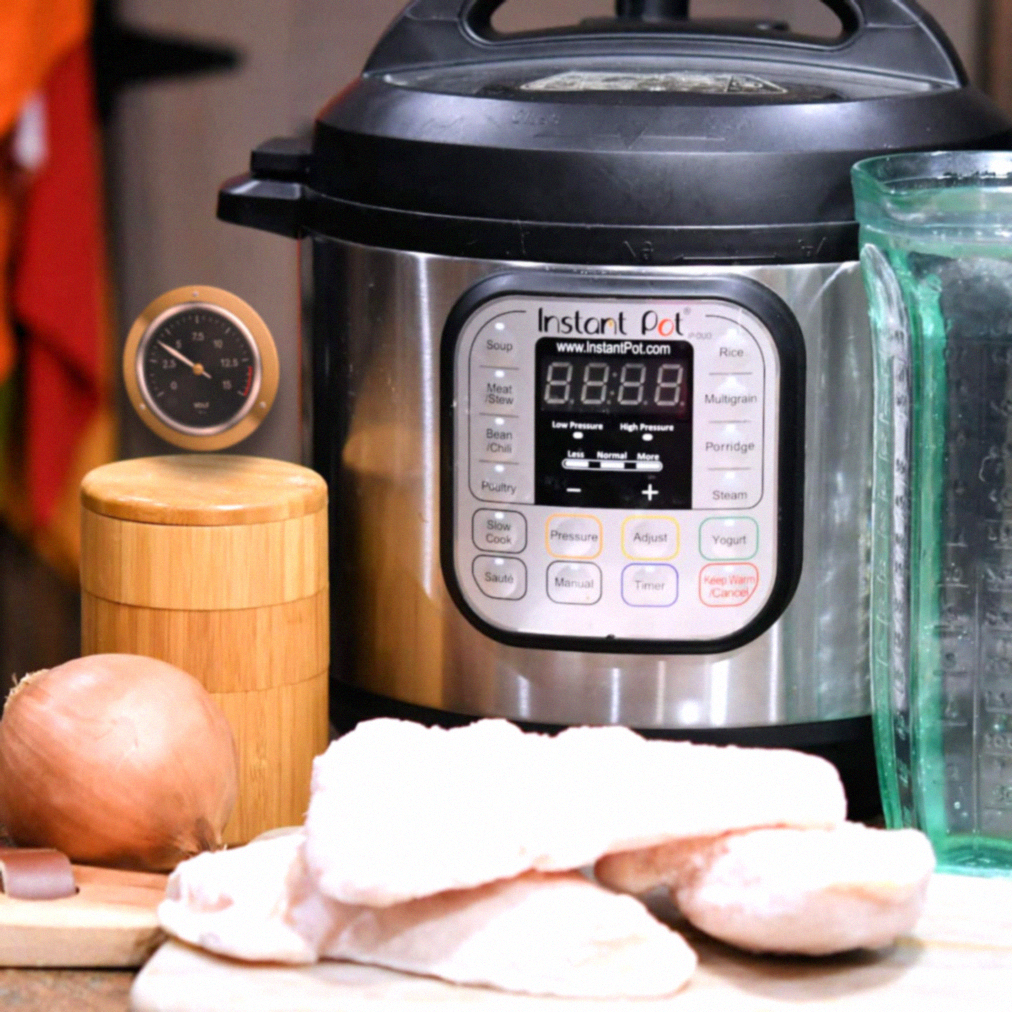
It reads value=4 unit=V
